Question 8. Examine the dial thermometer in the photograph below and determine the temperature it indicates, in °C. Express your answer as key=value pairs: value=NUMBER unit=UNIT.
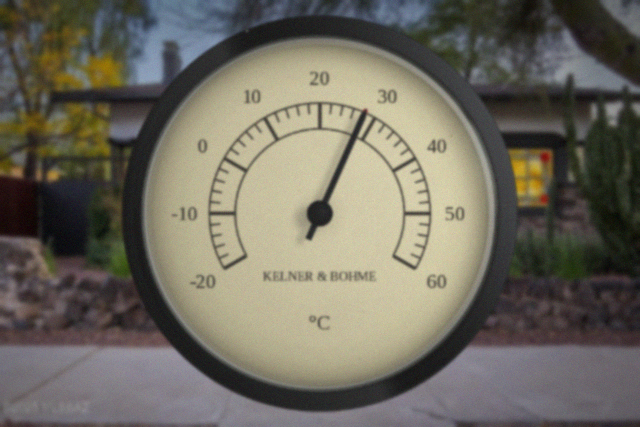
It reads value=28 unit=°C
